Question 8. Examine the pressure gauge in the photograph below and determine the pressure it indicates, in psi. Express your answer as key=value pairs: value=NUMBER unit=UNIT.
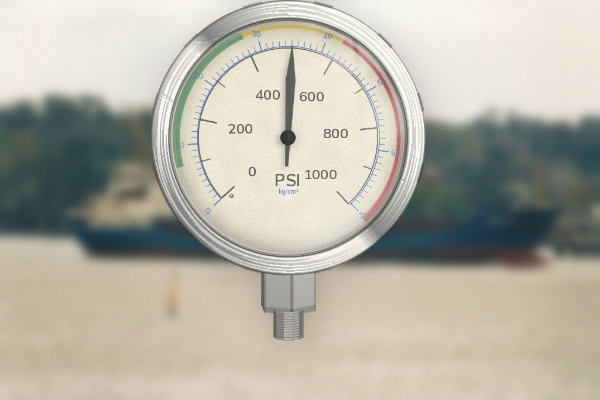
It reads value=500 unit=psi
